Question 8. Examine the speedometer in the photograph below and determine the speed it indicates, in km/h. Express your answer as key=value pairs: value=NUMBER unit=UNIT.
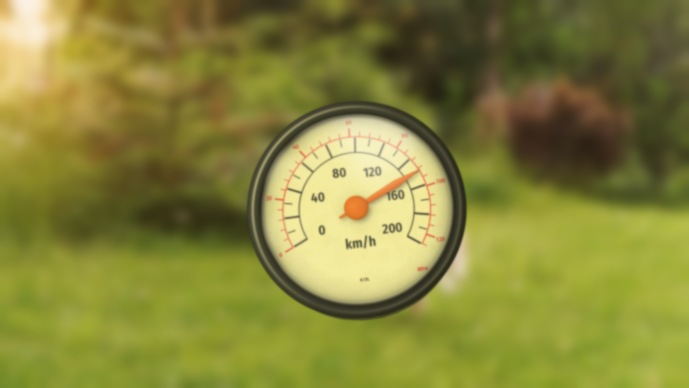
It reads value=150 unit=km/h
